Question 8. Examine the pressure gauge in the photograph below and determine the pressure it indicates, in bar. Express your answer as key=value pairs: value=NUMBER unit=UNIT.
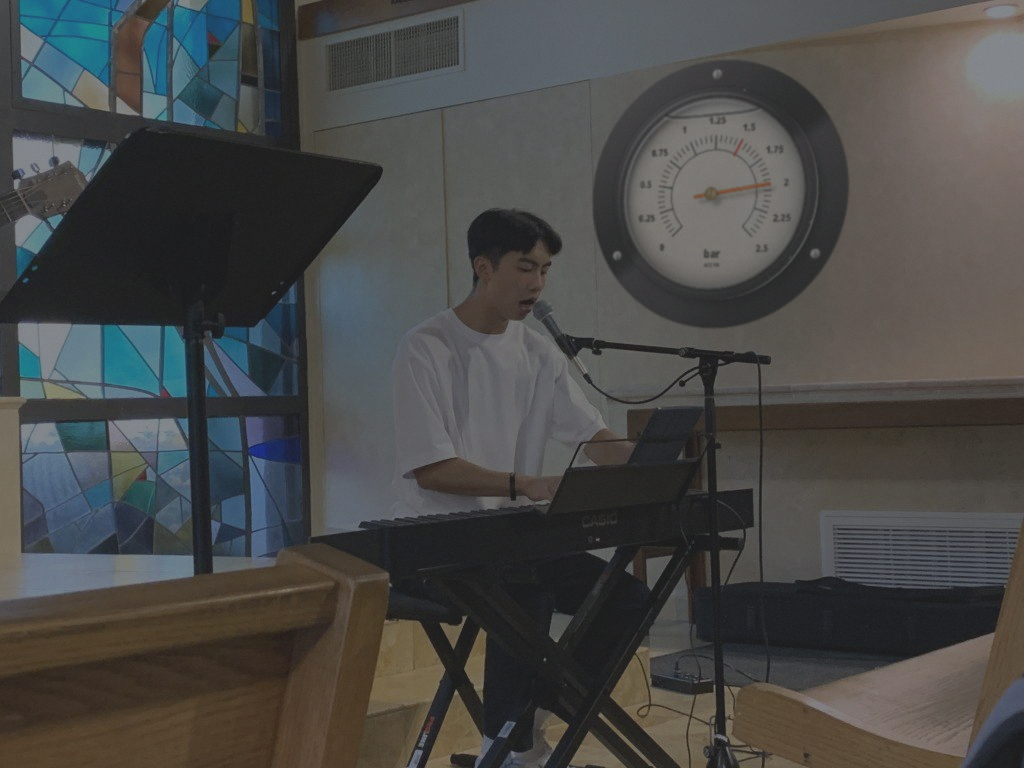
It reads value=2 unit=bar
